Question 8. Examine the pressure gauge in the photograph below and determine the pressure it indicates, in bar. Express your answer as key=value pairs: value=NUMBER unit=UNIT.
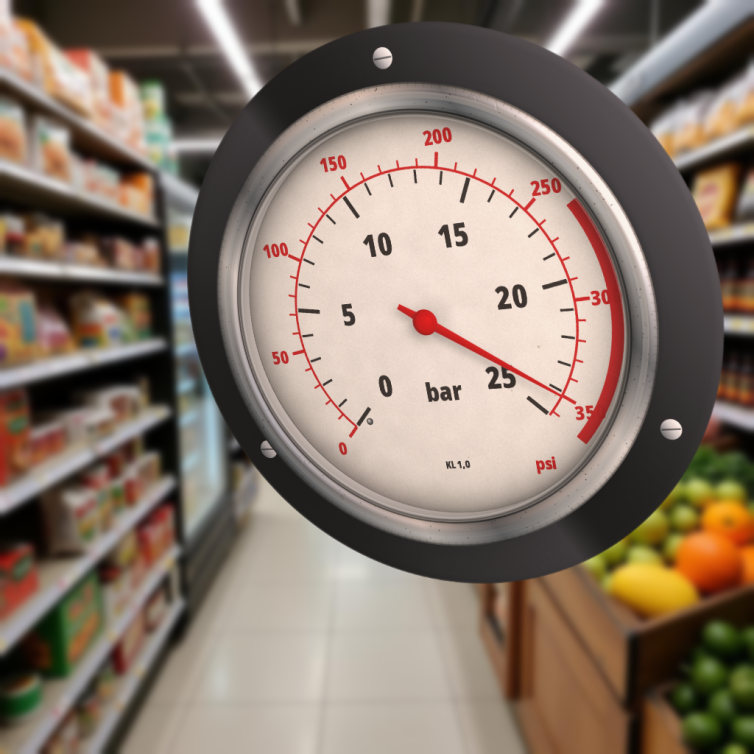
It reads value=24 unit=bar
